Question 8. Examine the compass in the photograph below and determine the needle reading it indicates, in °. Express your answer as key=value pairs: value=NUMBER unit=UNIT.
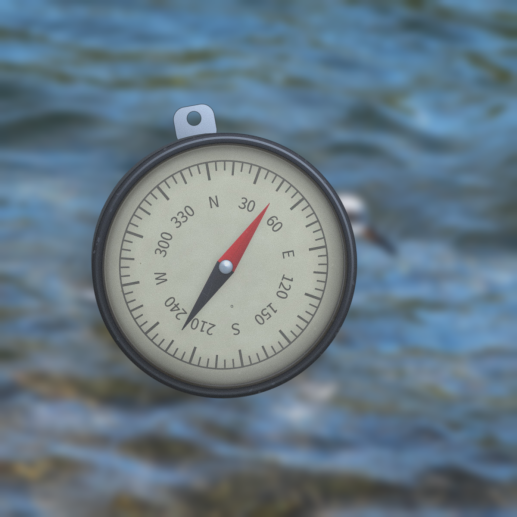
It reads value=45 unit=°
